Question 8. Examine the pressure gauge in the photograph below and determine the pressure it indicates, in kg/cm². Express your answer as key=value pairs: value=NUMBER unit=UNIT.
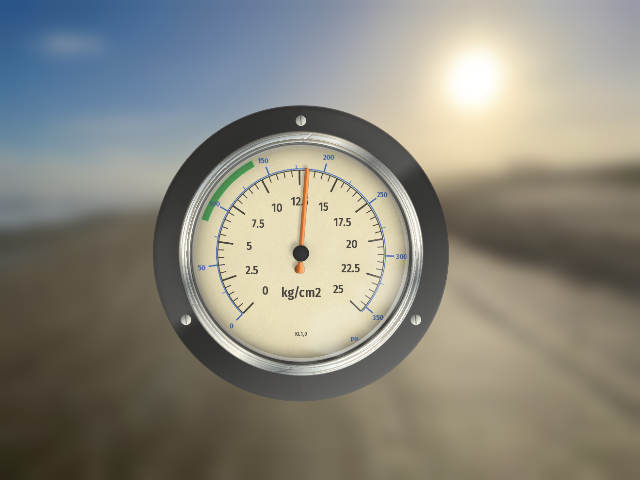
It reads value=13 unit=kg/cm²
